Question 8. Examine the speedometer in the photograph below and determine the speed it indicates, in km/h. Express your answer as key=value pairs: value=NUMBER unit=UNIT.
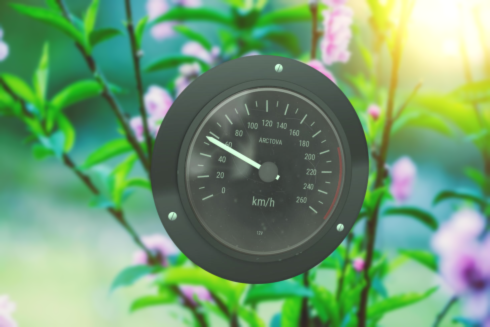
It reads value=55 unit=km/h
